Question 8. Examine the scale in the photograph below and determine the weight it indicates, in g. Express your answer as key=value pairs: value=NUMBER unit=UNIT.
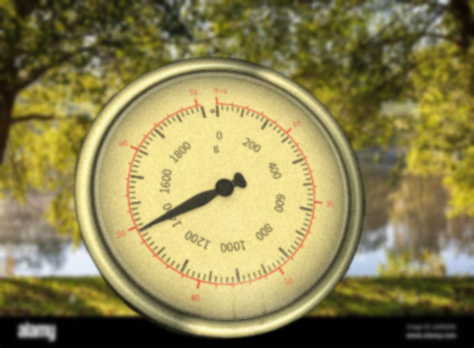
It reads value=1400 unit=g
